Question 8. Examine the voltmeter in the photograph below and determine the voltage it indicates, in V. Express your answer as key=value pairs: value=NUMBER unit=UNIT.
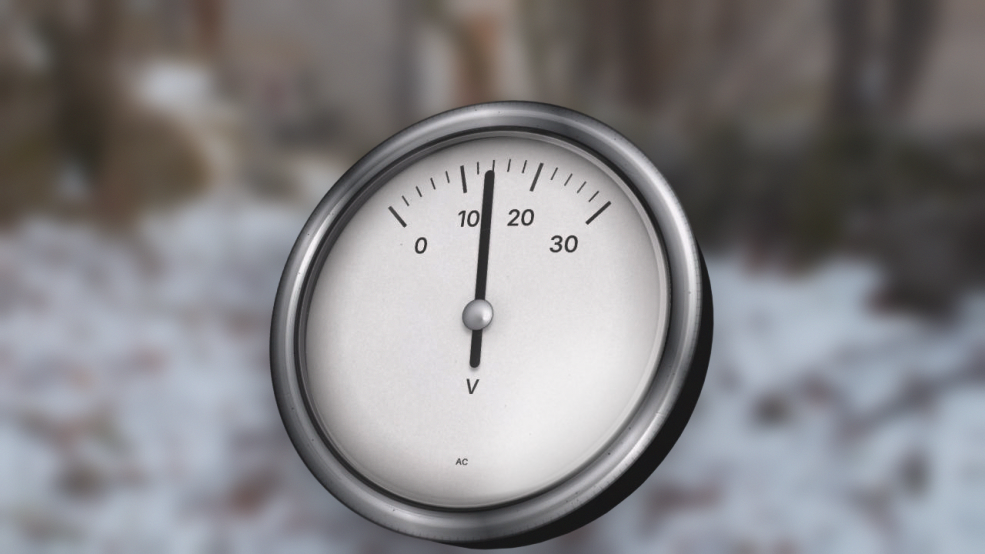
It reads value=14 unit=V
